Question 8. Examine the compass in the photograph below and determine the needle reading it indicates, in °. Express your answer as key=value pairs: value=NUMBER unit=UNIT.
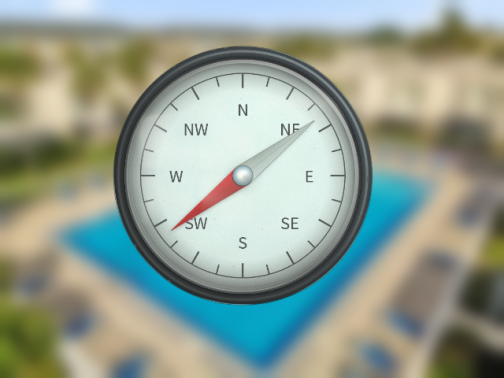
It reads value=232.5 unit=°
